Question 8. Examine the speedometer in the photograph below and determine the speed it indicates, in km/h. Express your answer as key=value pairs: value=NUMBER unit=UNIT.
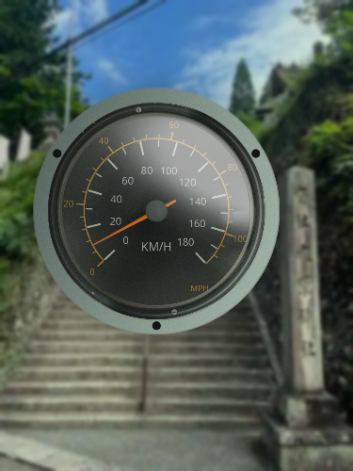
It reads value=10 unit=km/h
